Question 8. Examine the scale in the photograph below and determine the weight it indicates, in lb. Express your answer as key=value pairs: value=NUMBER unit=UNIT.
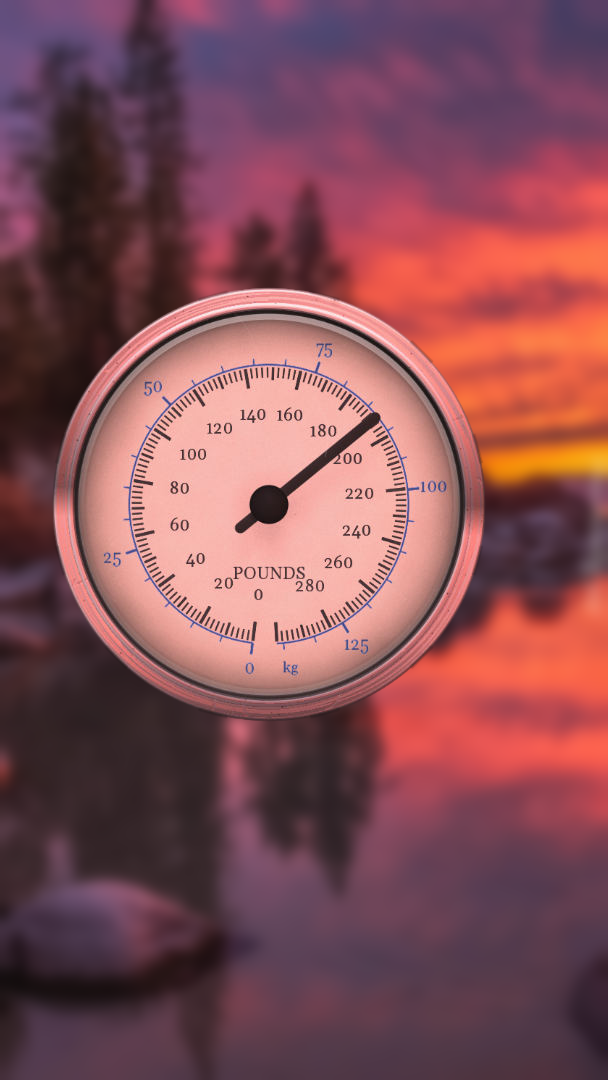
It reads value=192 unit=lb
